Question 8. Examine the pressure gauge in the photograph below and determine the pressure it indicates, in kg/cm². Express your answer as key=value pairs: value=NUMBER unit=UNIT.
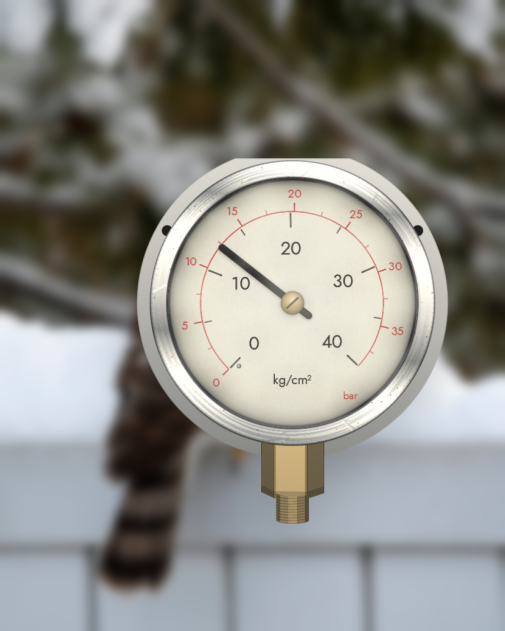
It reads value=12.5 unit=kg/cm²
